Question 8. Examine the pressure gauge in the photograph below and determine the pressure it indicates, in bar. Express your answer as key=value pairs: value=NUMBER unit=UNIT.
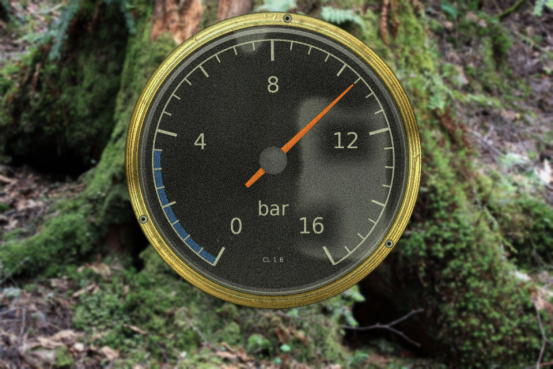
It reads value=10.5 unit=bar
